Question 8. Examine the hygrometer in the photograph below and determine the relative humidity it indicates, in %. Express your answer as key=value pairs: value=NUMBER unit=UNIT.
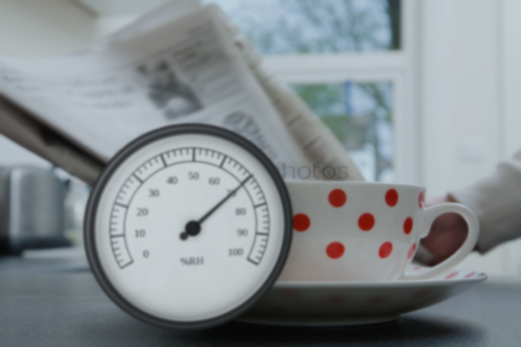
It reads value=70 unit=%
